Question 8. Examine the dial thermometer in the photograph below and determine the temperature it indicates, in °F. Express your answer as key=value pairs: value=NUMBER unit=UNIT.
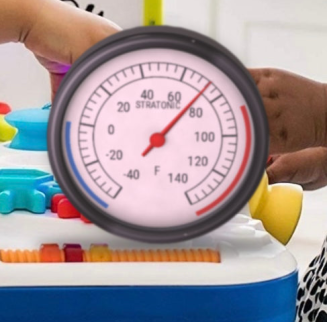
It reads value=72 unit=°F
